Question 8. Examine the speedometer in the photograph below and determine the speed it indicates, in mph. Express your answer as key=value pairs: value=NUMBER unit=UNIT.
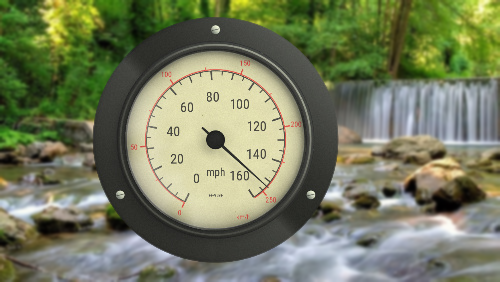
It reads value=152.5 unit=mph
